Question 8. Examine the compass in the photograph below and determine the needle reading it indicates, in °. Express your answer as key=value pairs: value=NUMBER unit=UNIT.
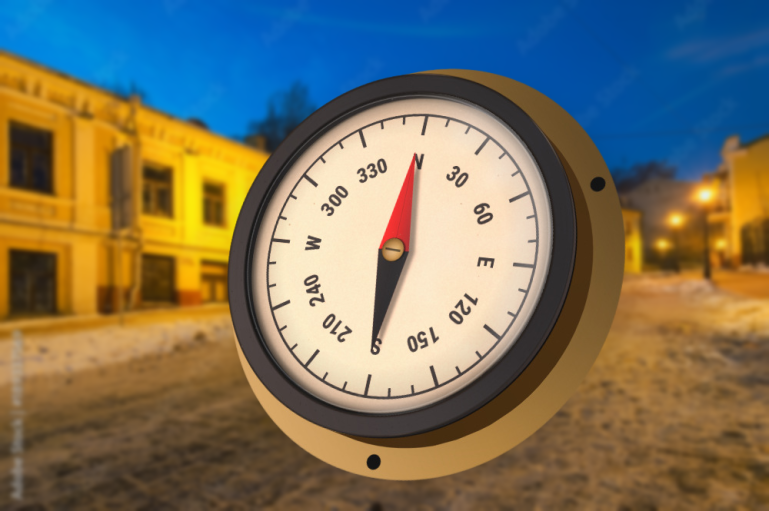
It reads value=0 unit=°
